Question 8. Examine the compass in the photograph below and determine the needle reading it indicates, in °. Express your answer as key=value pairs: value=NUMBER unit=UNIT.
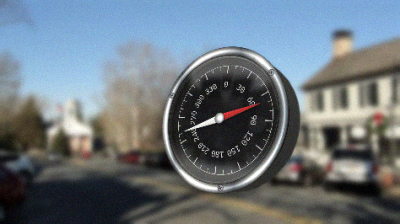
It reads value=70 unit=°
